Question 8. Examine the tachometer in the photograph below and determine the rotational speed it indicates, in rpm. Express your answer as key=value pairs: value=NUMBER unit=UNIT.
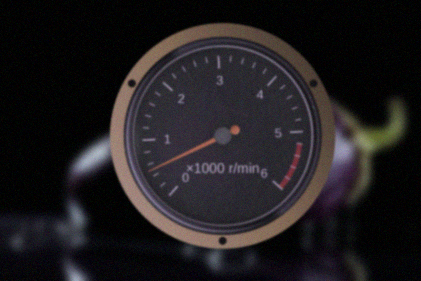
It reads value=500 unit=rpm
